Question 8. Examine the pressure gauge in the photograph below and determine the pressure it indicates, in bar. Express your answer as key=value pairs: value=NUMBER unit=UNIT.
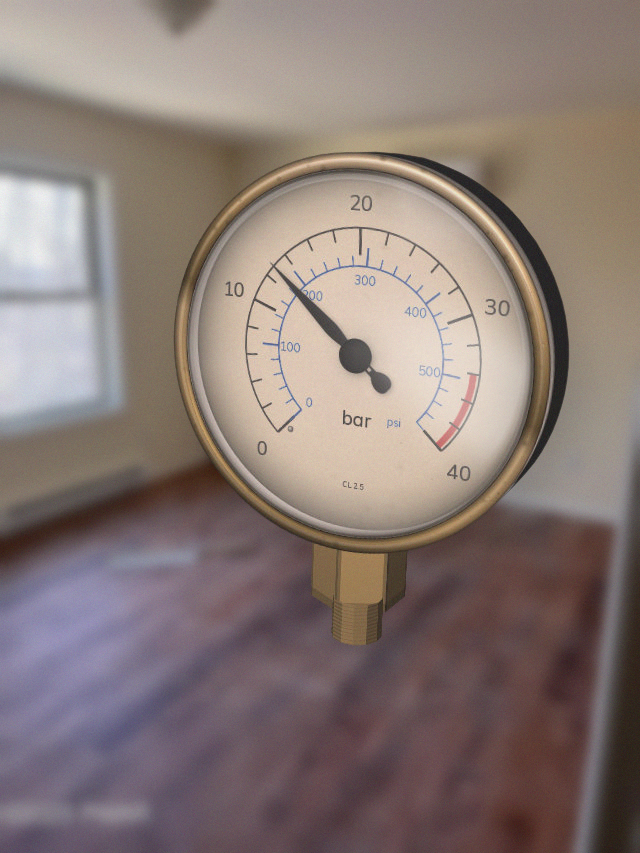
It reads value=13 unit=bar
